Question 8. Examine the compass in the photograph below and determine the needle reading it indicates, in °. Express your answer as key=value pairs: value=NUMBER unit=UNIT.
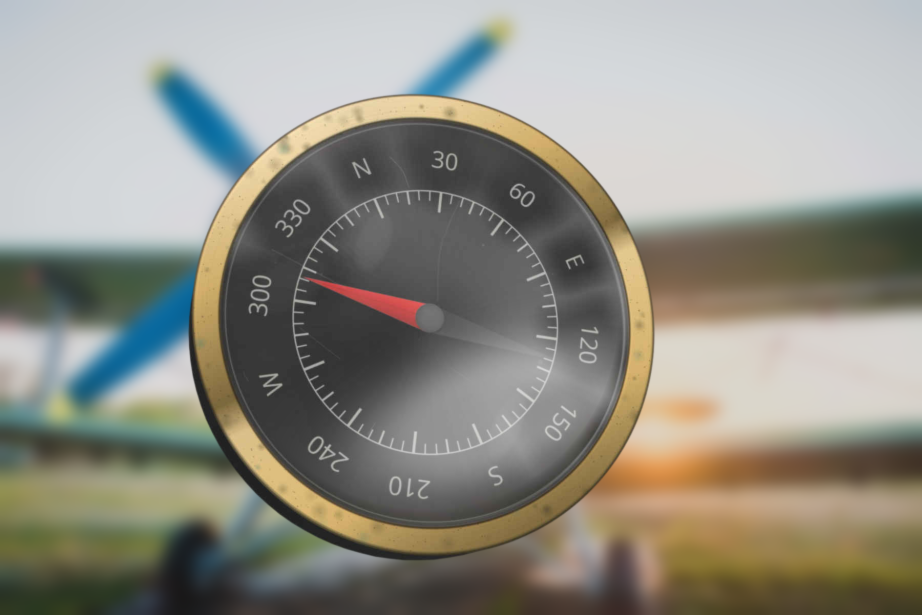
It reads value=310 unit=°
